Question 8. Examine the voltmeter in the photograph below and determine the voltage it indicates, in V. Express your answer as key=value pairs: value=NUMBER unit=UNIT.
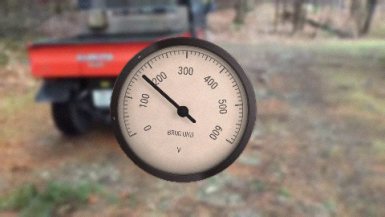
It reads value=170 unit=V
